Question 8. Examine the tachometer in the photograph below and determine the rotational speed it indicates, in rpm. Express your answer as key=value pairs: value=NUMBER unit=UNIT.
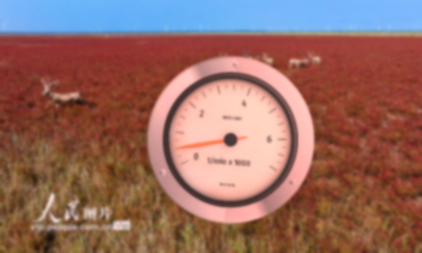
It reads value=500 unit=rpm
